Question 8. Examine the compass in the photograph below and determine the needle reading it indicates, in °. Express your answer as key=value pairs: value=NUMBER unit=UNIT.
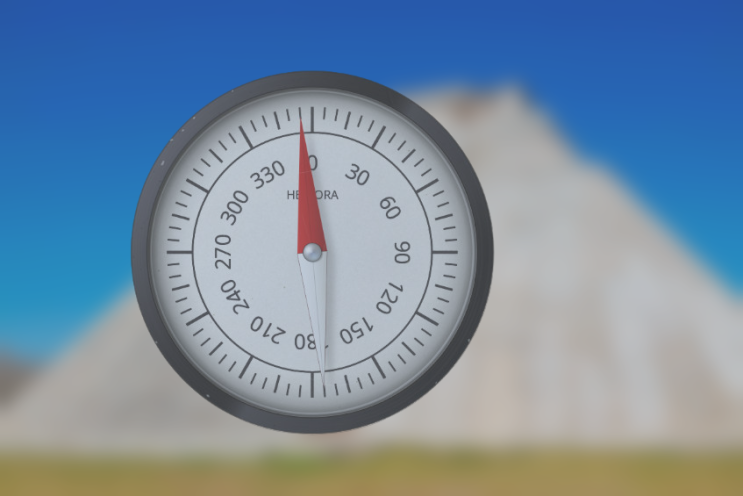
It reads value=355 unit=°
